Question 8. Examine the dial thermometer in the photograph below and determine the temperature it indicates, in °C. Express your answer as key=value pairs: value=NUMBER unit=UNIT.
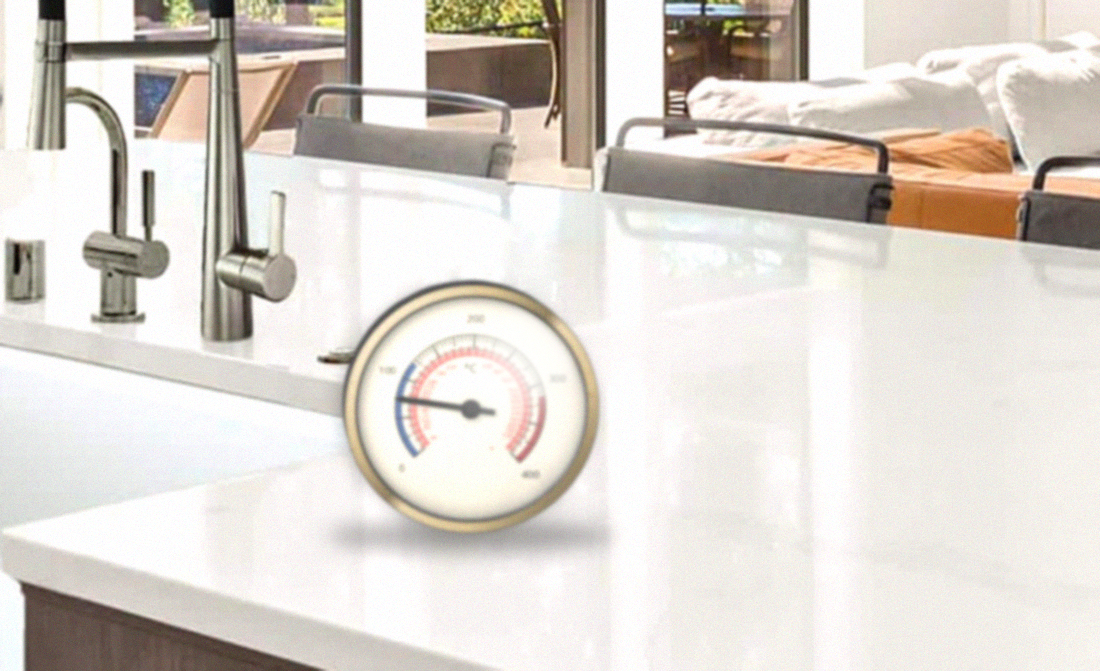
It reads value=75 unit=°C
